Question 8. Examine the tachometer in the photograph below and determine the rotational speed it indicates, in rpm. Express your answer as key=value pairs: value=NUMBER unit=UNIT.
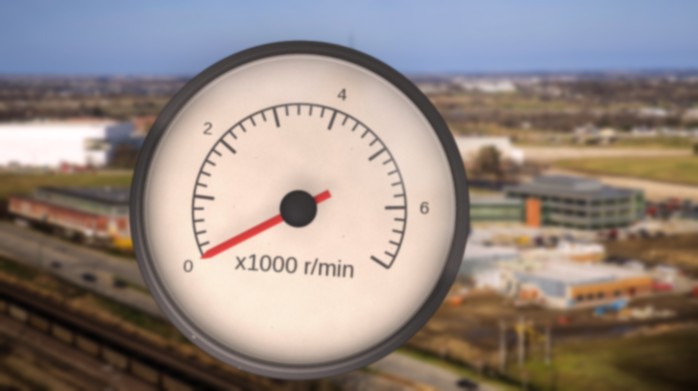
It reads value=0 unit=rpm
